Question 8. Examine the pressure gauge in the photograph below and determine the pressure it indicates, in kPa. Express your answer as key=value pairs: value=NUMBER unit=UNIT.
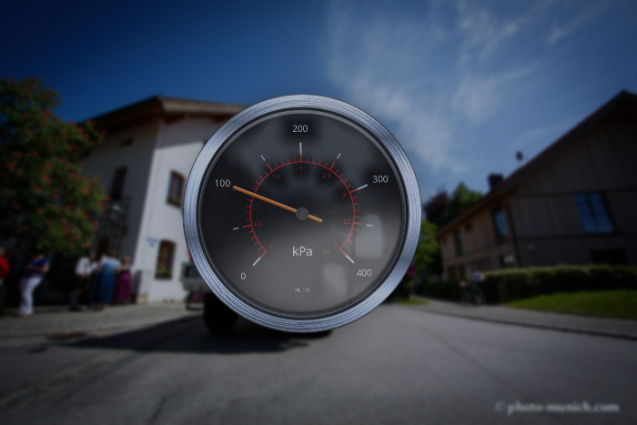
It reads value=100 unit=kPa
